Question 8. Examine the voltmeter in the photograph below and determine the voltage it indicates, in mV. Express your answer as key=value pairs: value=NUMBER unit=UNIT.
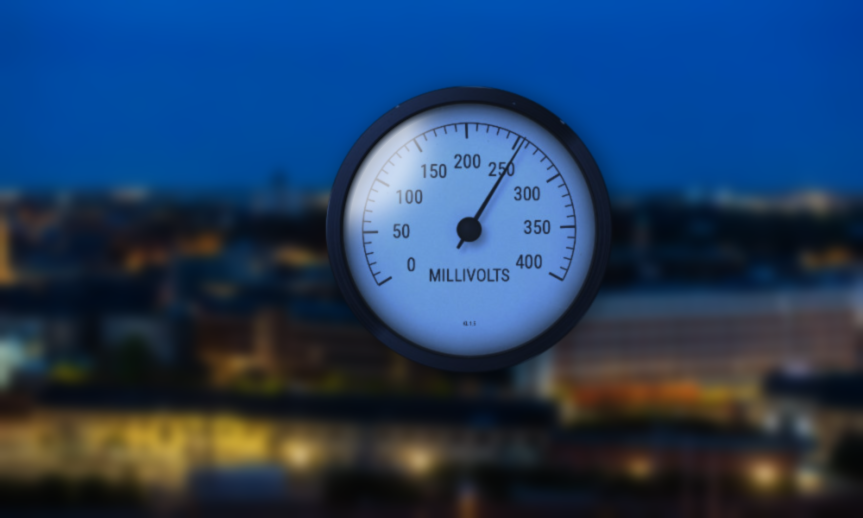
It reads value=255 unit=mV
